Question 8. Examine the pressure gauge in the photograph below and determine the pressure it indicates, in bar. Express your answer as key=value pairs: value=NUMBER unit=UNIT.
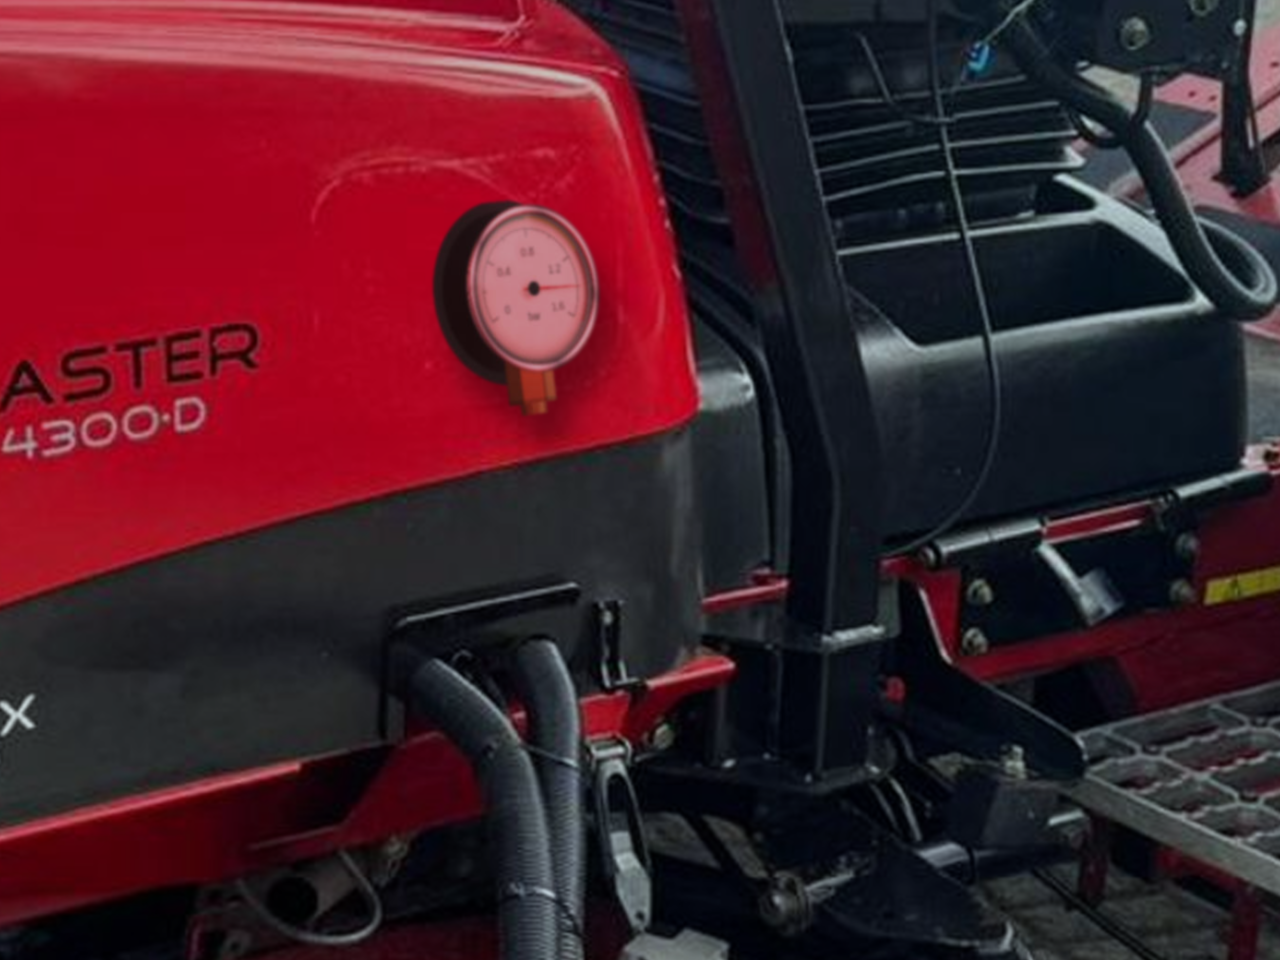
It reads value=1.4 unit=bar
